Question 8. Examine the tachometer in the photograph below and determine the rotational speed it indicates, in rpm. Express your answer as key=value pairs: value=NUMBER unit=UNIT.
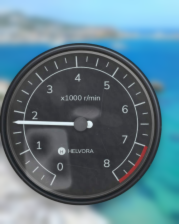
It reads value=1750 unit=rpm
